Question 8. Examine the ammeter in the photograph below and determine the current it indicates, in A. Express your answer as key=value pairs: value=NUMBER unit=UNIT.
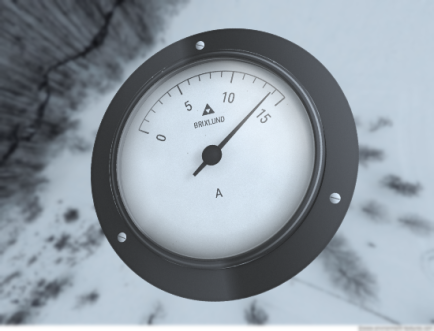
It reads value=14 unit=A
